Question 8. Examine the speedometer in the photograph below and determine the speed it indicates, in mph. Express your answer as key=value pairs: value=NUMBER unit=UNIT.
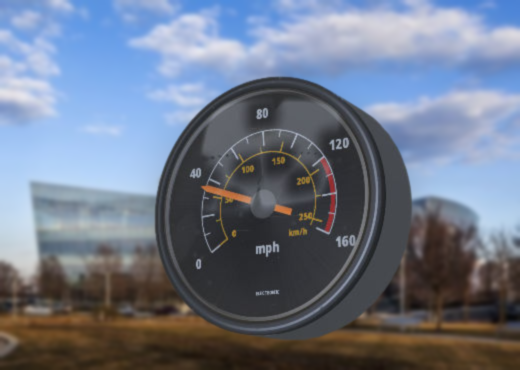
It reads value=35 unit=mph
